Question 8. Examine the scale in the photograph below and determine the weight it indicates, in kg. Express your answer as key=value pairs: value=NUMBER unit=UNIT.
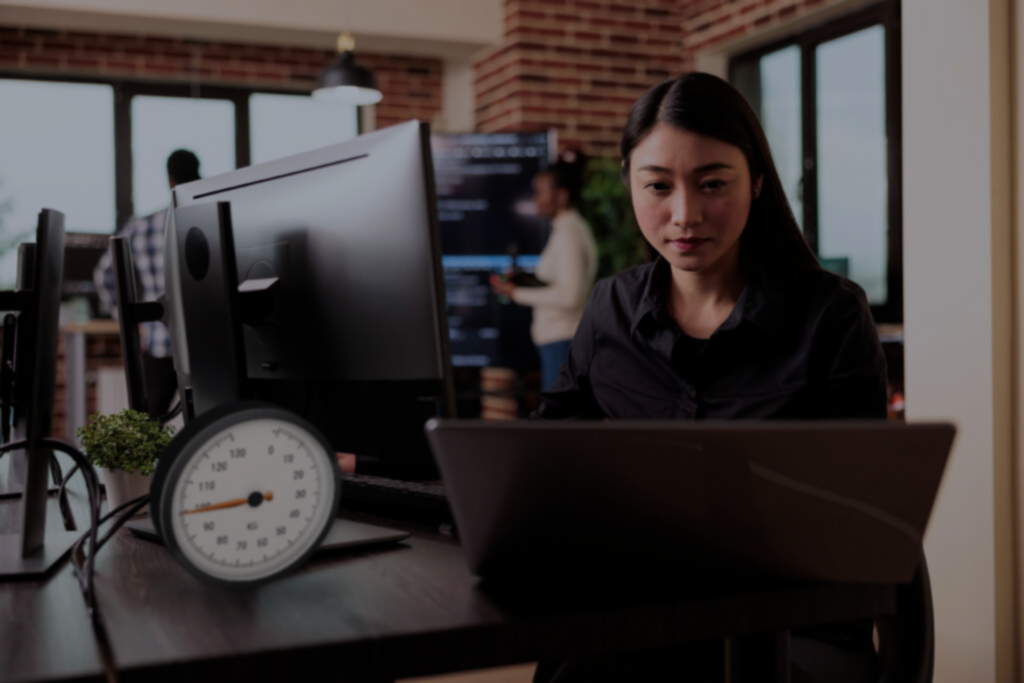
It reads value=100 unit=kg
